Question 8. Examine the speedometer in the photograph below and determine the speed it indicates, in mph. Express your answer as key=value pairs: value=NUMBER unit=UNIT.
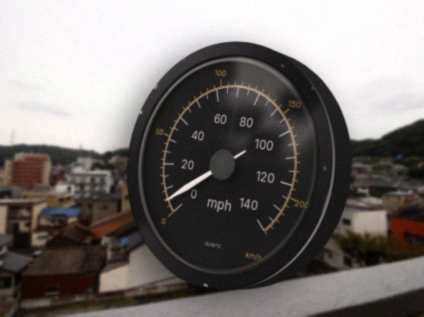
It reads value=5 unit=mph
